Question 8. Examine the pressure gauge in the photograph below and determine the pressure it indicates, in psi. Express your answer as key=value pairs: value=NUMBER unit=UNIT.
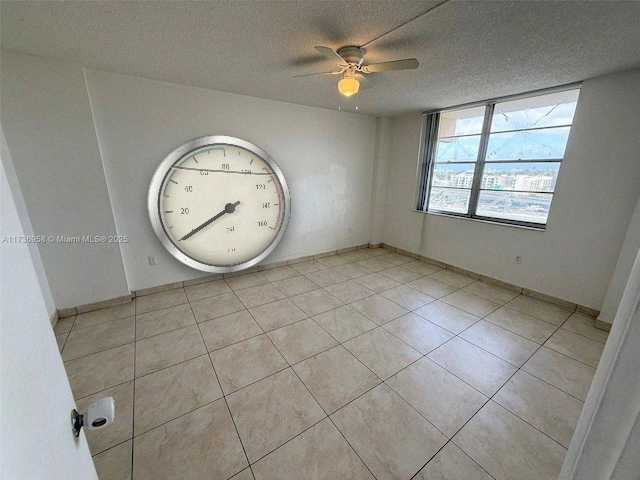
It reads value=0 unit=psi
